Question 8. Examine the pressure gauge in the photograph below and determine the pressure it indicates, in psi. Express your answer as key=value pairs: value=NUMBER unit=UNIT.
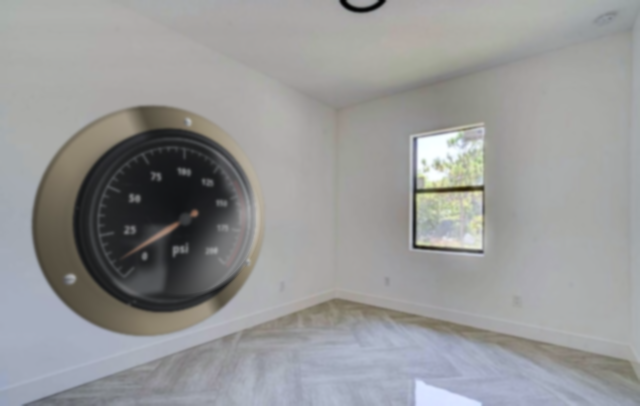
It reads value=10 unit=psi
